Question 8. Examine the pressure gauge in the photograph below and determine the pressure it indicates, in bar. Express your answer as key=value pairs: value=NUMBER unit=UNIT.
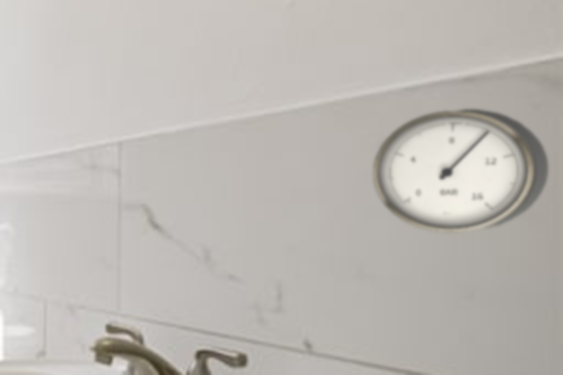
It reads value=10 unit=bar
